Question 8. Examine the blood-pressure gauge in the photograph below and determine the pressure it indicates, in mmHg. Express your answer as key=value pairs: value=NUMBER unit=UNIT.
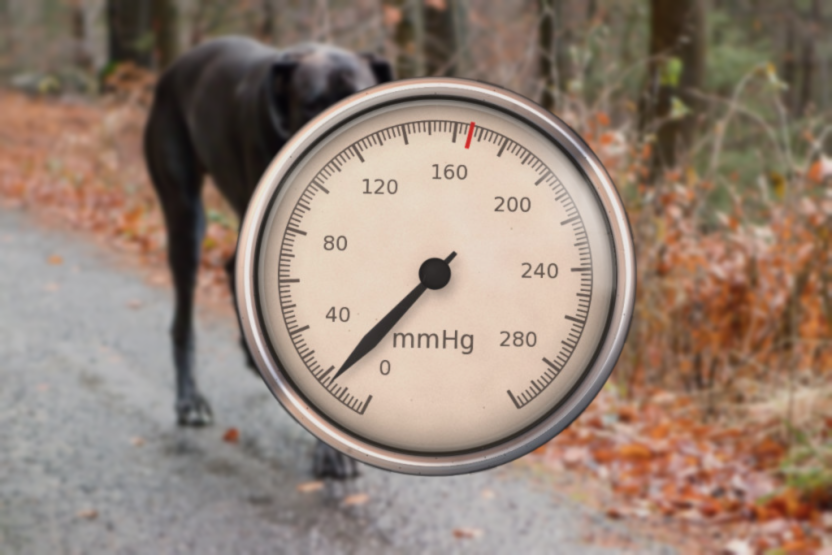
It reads value=16 unit=mmHg
